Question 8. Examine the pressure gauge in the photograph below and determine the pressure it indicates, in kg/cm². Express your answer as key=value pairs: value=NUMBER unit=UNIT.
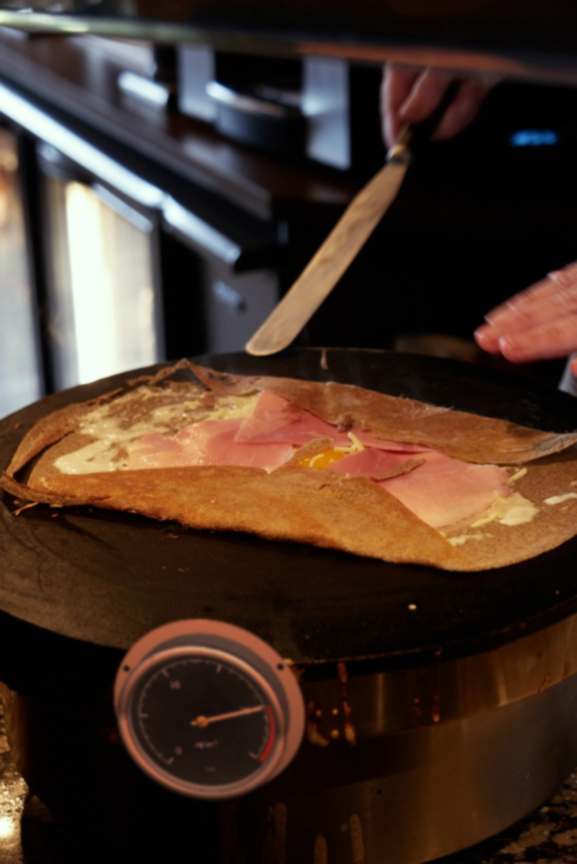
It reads value=20 unit=kg/cm²
